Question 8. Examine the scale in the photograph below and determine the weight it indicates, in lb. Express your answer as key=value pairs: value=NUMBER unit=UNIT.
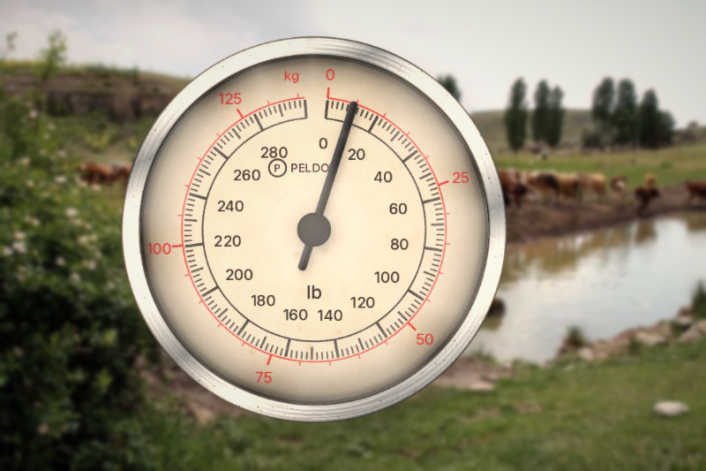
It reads value=10 unit=lb
